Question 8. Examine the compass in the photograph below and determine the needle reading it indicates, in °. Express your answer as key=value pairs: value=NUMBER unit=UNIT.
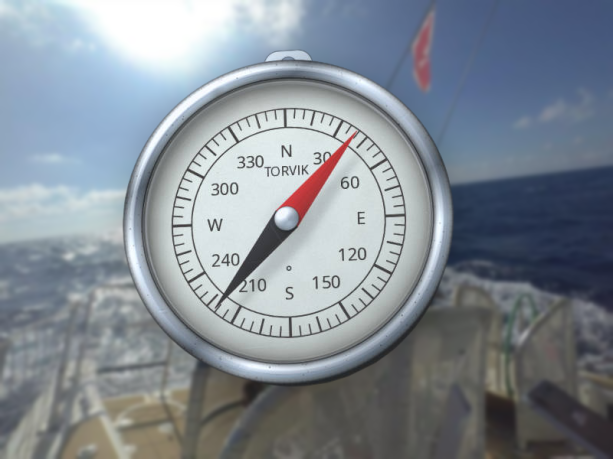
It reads value=40 unit=°
